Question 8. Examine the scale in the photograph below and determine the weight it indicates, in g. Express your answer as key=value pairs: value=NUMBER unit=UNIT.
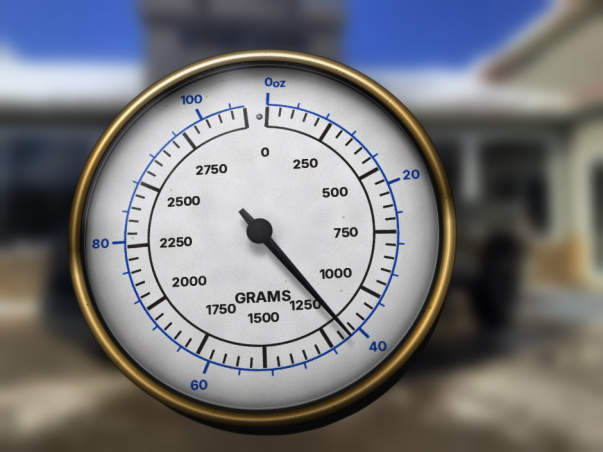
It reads value=1175 unit=g
